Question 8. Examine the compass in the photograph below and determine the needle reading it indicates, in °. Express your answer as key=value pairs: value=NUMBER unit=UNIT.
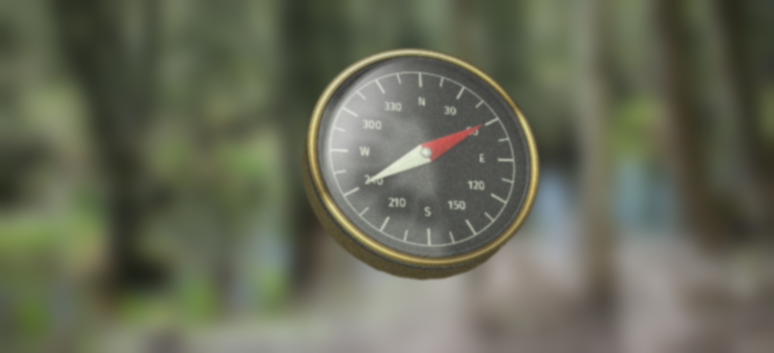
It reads value=60 unit=°
